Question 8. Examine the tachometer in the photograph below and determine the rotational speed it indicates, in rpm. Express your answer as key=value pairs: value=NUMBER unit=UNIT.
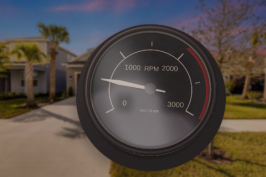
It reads value=500 unit=rpm
